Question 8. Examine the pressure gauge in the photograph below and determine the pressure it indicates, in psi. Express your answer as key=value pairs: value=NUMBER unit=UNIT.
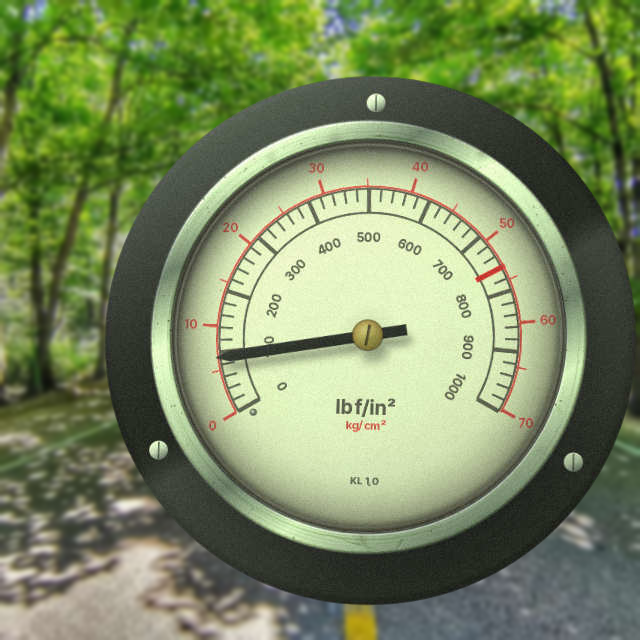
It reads value=90 unit=psi
